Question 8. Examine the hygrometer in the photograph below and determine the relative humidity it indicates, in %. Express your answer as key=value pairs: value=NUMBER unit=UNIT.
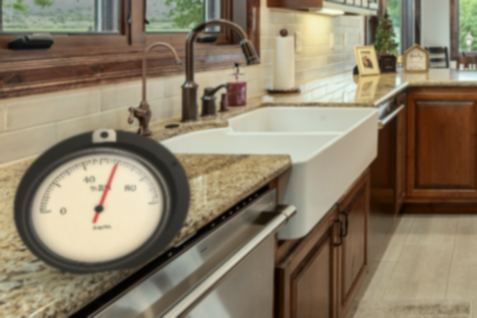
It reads value=60 unit=%
